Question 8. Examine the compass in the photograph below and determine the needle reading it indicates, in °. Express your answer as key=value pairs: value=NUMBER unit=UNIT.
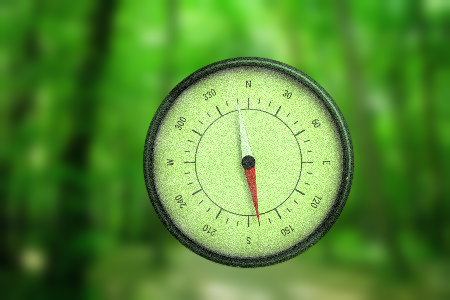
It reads value=170 unit=°
